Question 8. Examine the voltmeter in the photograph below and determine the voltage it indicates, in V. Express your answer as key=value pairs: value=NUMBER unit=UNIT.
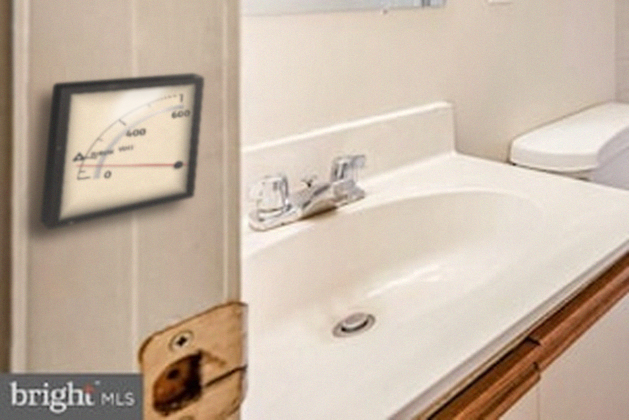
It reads value=150 unit=V
